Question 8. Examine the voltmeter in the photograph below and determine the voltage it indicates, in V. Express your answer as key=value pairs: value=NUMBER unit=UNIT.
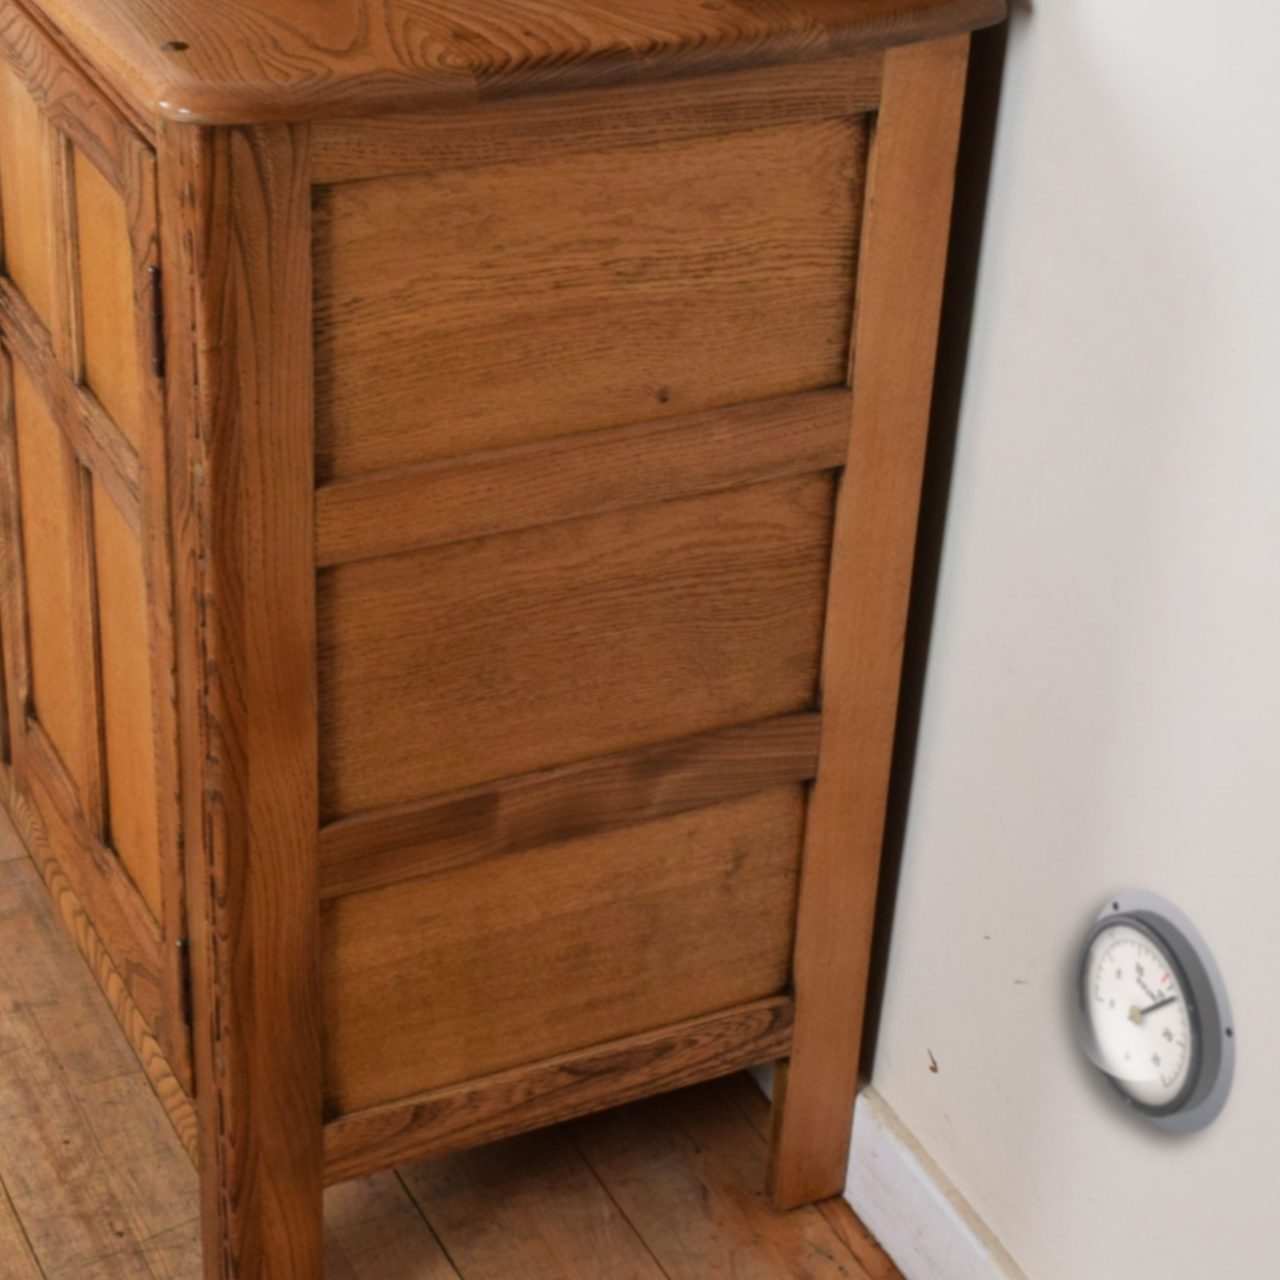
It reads value=16 unit=V
